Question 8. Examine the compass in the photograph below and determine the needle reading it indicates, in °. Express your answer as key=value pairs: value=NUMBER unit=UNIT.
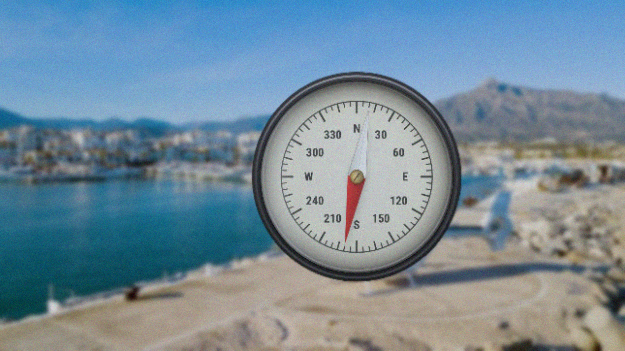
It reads value=190 unit=°
